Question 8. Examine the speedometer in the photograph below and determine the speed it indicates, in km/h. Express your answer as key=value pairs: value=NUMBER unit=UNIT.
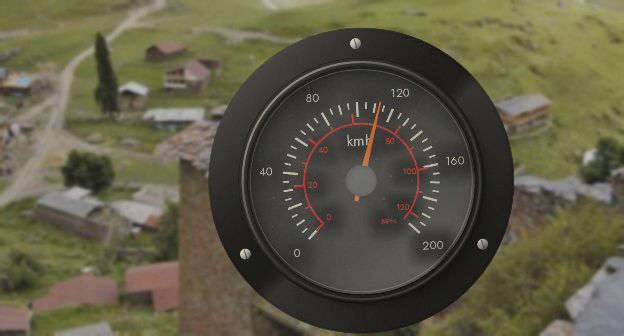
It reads value=112.5 unit=km/h
